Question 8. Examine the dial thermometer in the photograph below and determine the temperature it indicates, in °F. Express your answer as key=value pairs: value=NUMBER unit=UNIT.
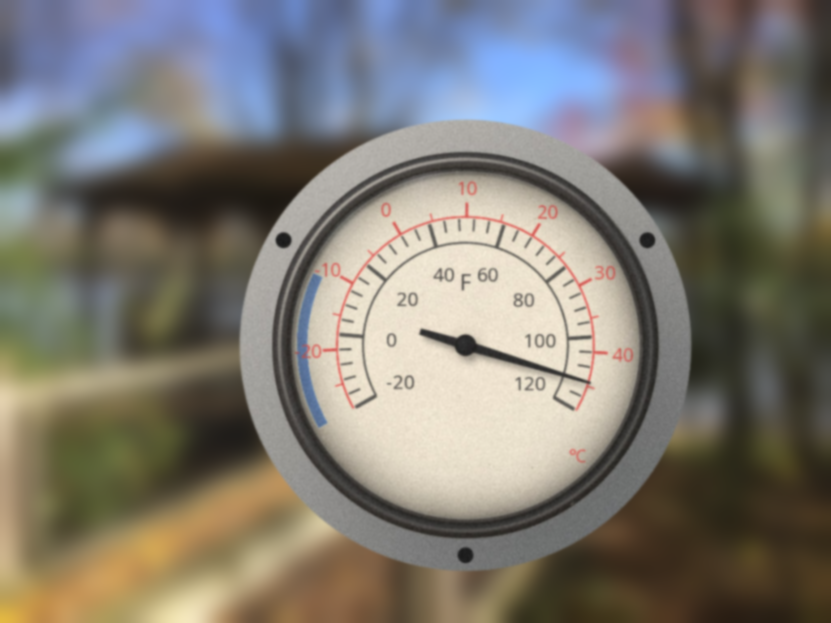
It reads value=112 unit=°F
